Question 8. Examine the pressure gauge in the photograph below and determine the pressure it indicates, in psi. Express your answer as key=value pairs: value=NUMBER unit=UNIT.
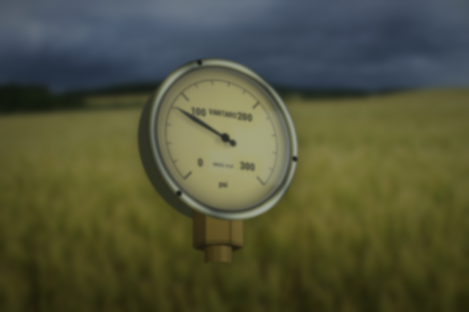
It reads value=80 unit=psi
